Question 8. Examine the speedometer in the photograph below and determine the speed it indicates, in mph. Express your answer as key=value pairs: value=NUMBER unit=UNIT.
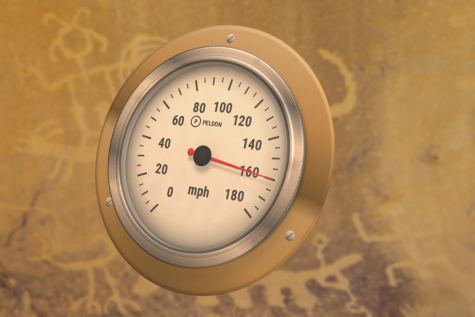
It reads value=160 unit=mph
